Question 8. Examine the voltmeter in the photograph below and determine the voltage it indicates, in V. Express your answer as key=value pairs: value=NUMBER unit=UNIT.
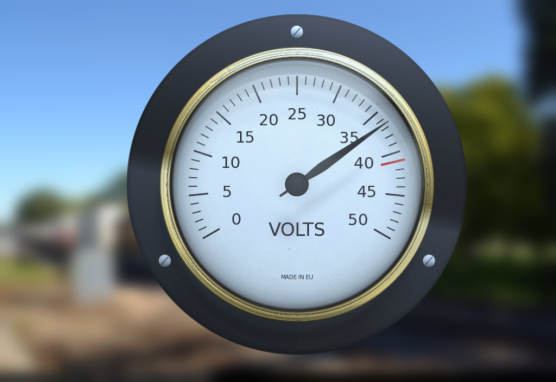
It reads value=36.5 unit=V
